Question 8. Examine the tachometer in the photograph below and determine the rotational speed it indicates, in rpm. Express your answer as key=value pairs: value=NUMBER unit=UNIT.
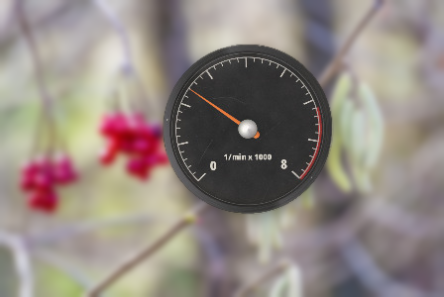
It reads value=2400 unit=rpm
